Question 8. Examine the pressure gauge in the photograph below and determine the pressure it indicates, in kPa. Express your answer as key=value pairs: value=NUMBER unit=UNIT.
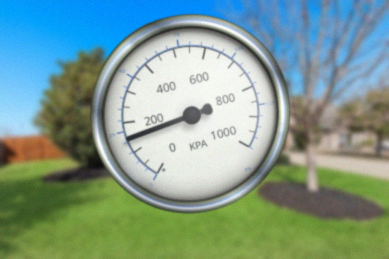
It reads value=150 unit=kPa
